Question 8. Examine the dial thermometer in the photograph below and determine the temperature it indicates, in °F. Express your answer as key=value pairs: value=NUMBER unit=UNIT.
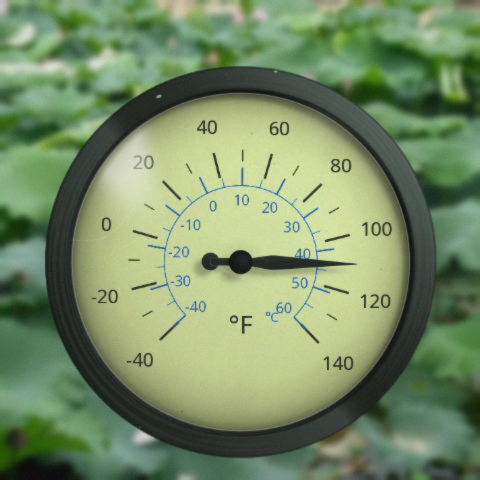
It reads value=110 unit=°F
